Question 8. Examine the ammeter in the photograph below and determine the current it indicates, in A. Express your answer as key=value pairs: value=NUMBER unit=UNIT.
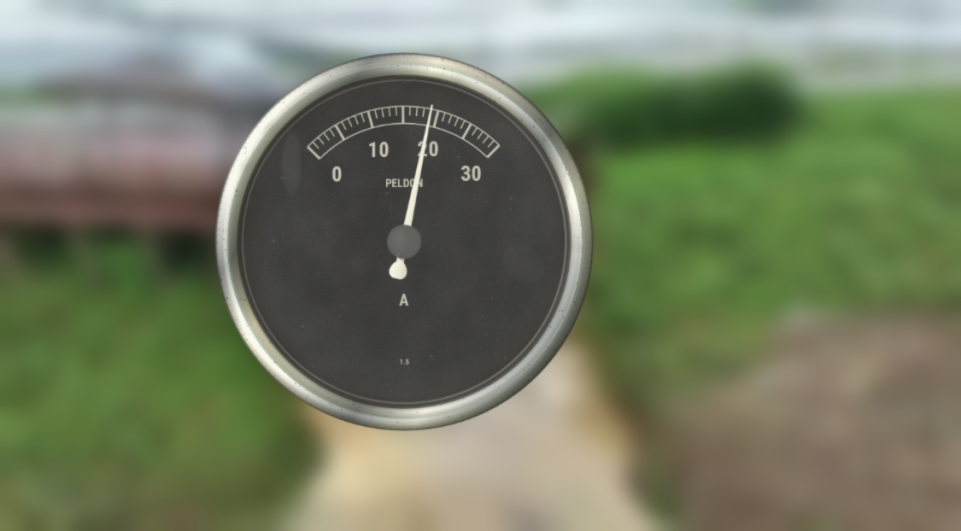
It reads value=19 unit=A
